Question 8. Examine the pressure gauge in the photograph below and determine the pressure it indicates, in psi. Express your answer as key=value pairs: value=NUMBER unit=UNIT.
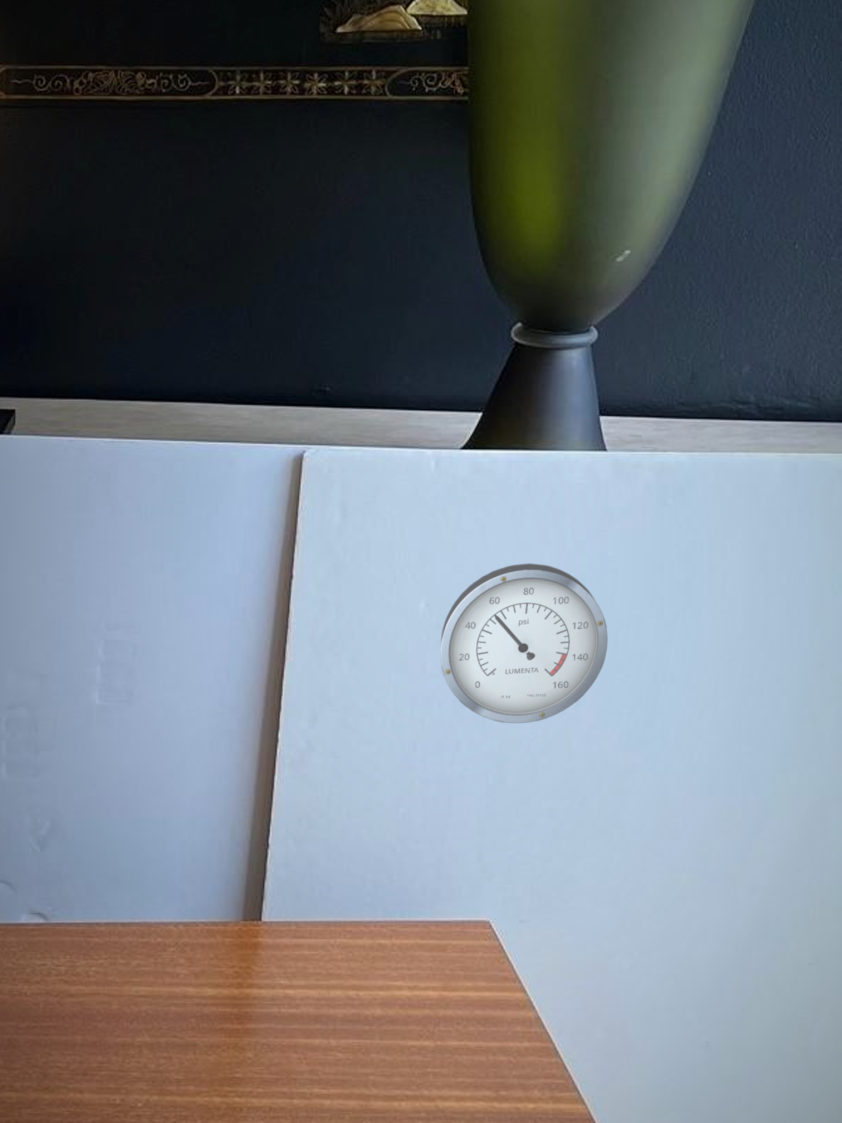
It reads value=55 unit=psi
